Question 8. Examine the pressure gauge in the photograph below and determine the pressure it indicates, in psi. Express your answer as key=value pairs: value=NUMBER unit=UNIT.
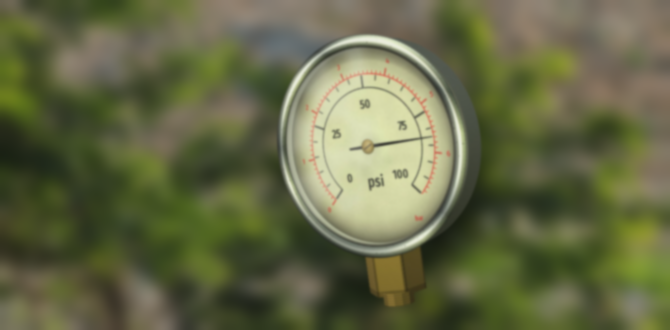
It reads value=82.5 unit=psi
